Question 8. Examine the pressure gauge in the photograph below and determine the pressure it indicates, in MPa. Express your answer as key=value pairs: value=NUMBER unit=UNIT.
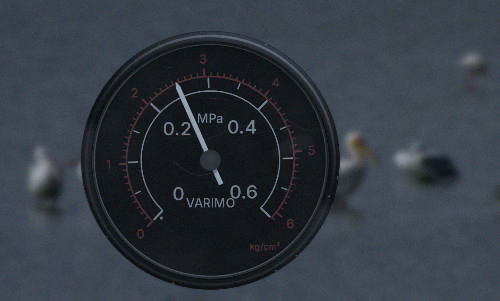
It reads value=0.25 unit=MPa
